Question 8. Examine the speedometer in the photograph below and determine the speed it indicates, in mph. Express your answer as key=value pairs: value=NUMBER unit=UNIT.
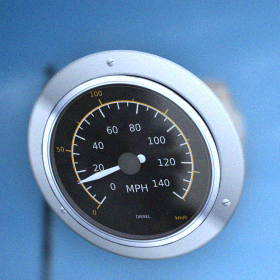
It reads value=15 unit=mph
